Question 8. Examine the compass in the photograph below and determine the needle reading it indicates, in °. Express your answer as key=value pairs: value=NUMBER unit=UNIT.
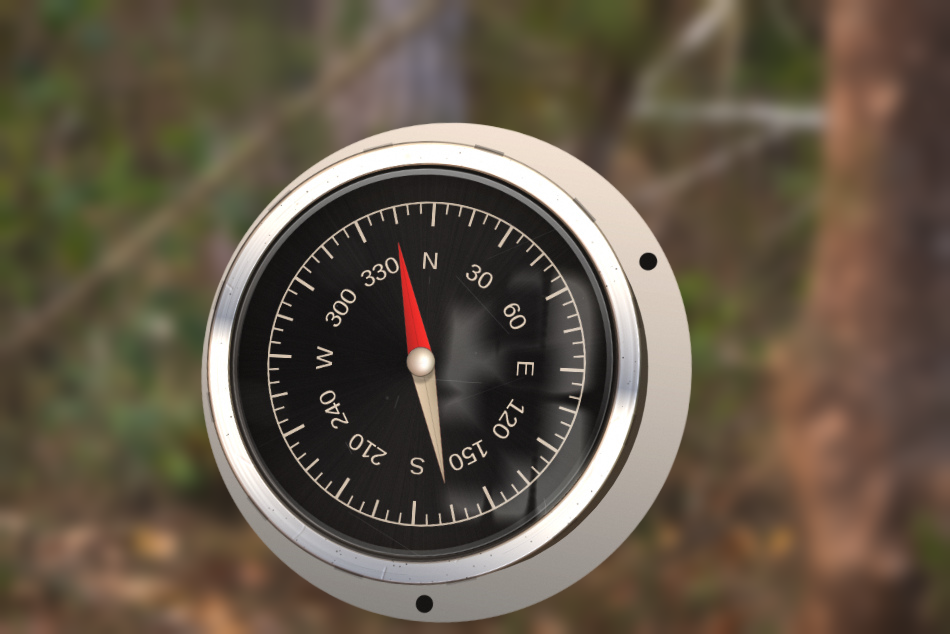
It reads value=345 unit=°
